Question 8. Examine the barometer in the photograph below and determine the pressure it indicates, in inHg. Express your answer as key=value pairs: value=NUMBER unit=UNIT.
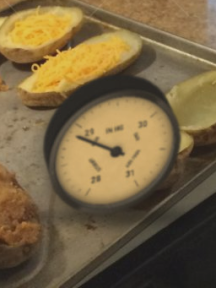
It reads value=28.9 unit=inHg
